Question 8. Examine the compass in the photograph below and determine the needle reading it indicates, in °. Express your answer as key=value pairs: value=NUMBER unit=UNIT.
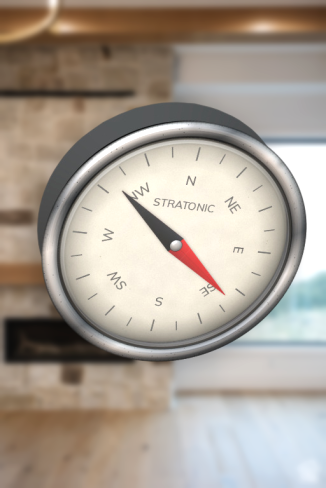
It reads value=127.5 unit=°
